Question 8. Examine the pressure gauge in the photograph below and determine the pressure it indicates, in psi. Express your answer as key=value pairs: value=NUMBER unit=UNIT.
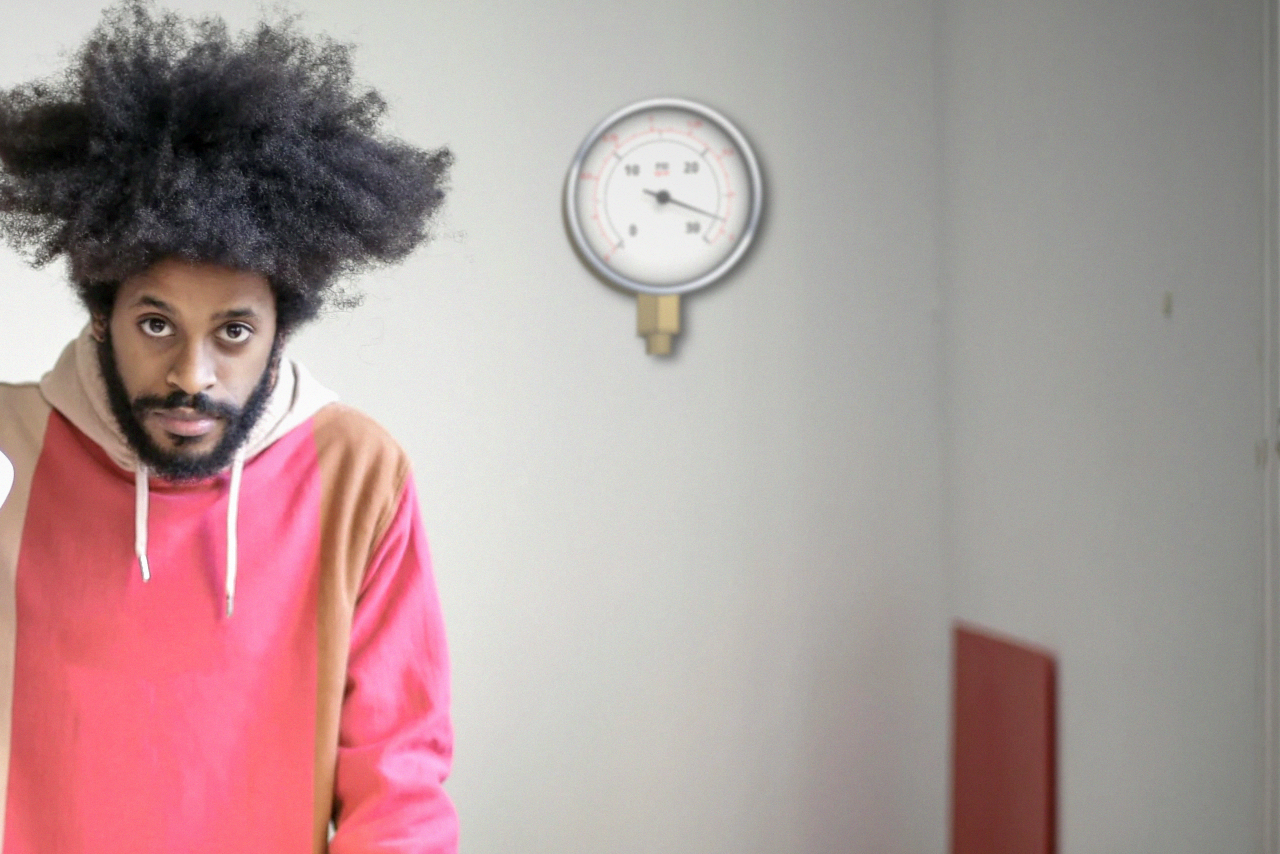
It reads value=27.5 unit=psi
